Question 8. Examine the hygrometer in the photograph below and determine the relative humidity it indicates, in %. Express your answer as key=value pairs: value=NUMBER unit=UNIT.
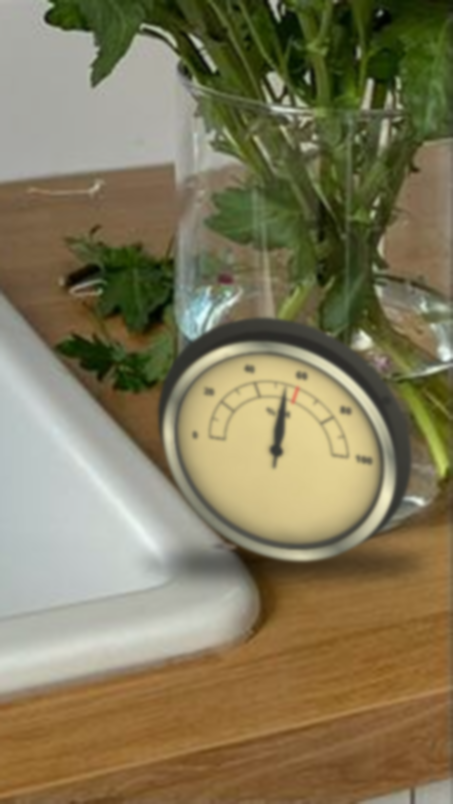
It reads value=55 unit=%
